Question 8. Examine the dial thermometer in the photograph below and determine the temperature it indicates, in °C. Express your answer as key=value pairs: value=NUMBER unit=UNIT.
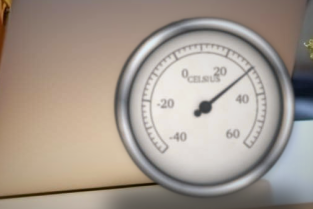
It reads value=30 unit=°C
